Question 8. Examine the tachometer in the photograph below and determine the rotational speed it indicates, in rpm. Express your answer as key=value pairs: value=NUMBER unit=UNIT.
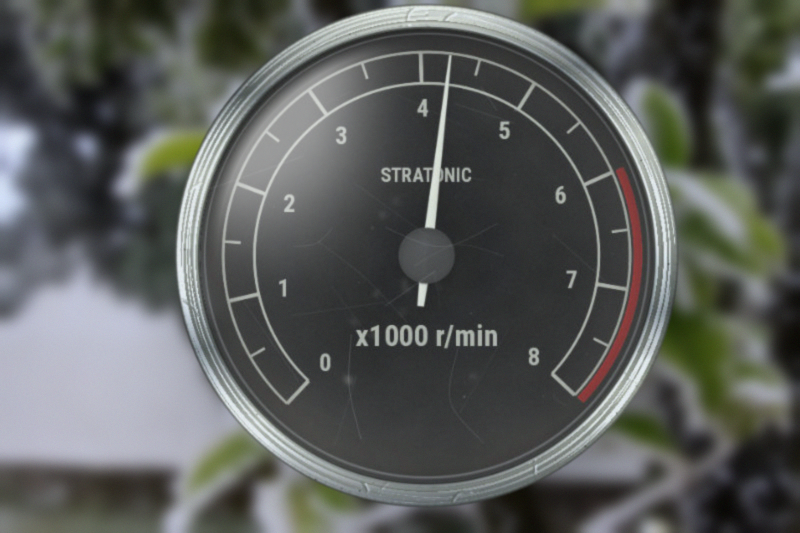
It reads value=4250 unit=rpm
